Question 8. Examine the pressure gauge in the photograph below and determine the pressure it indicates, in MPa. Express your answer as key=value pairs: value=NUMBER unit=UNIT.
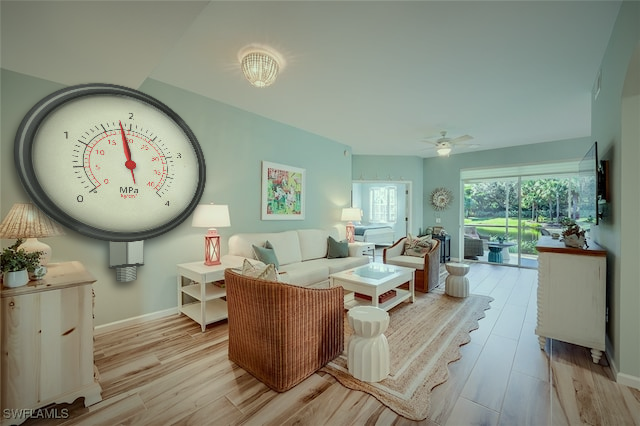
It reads value=1.8 unit=MPa
